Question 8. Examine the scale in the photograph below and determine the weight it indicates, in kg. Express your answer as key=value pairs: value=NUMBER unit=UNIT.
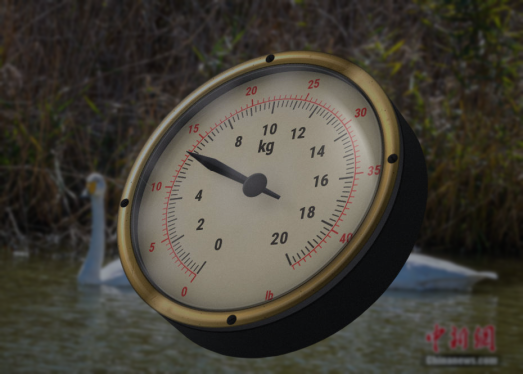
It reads value=6 unit=kg
